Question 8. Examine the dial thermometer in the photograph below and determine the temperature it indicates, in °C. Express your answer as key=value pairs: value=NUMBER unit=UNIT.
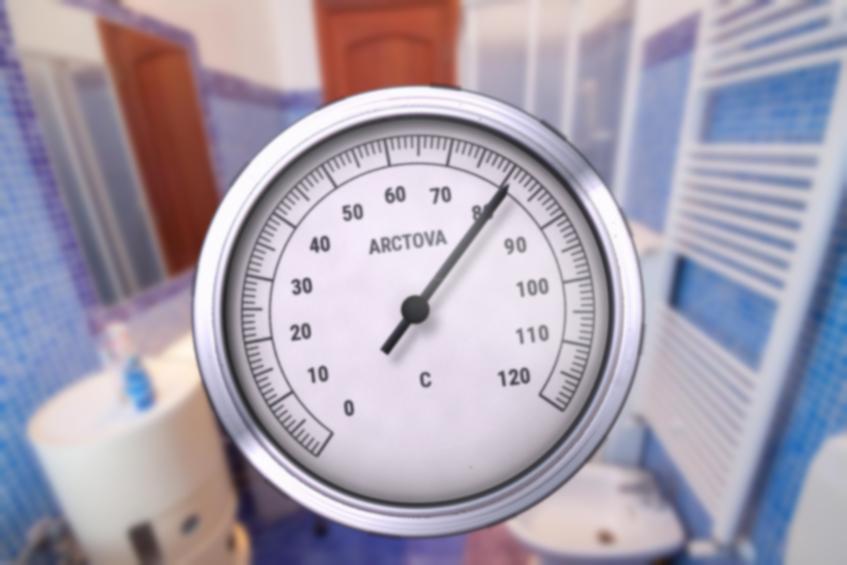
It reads value=81 unit=°C
